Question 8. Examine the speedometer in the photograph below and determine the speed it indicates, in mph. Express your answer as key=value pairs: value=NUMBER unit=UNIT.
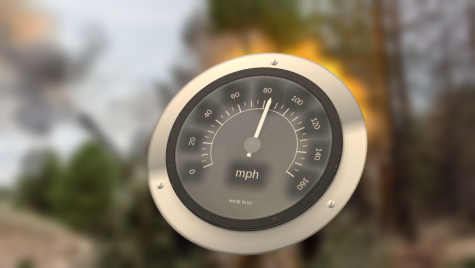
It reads value=85 unit=mph
